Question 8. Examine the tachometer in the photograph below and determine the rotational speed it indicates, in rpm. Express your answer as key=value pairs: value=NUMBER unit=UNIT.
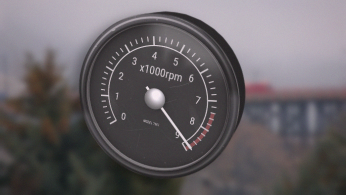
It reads value=8800 unit=rpm
